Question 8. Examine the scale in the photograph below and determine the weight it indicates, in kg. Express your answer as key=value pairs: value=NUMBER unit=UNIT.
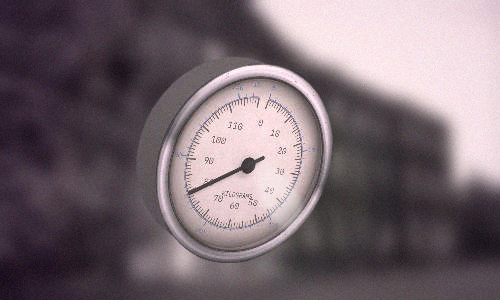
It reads value=80 unit=kg
